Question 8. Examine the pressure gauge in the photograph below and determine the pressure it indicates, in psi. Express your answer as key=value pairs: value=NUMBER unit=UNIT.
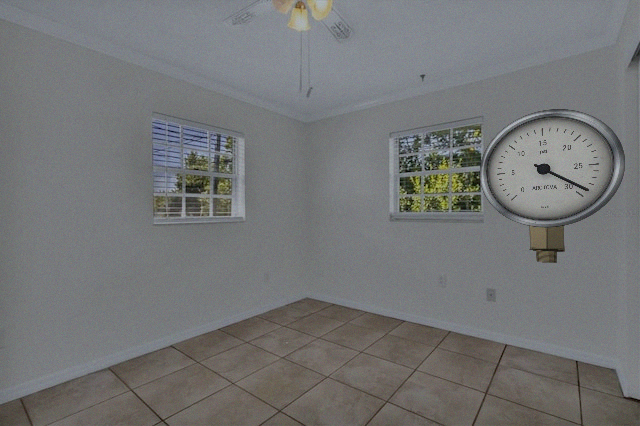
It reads value=29 unit=psi
